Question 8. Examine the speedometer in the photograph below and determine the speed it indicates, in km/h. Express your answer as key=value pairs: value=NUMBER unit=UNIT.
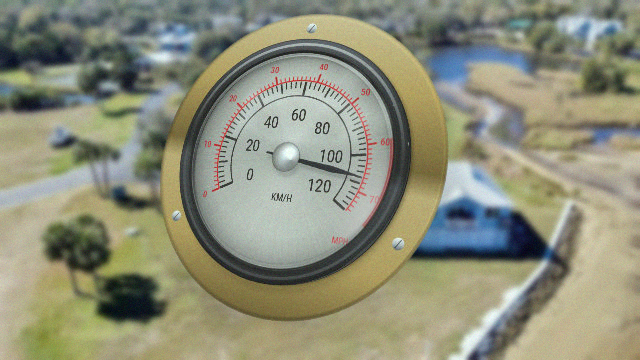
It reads value=108 unit=km/h
